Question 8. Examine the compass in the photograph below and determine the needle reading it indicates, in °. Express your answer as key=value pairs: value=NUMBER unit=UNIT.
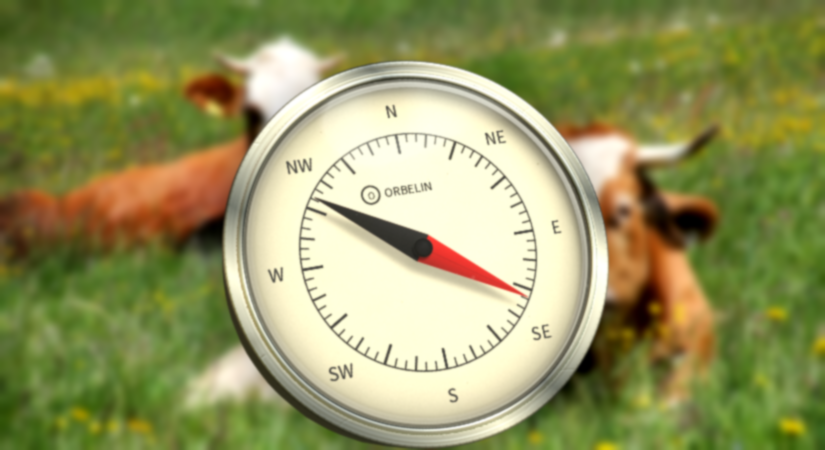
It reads value=125 unit=°
